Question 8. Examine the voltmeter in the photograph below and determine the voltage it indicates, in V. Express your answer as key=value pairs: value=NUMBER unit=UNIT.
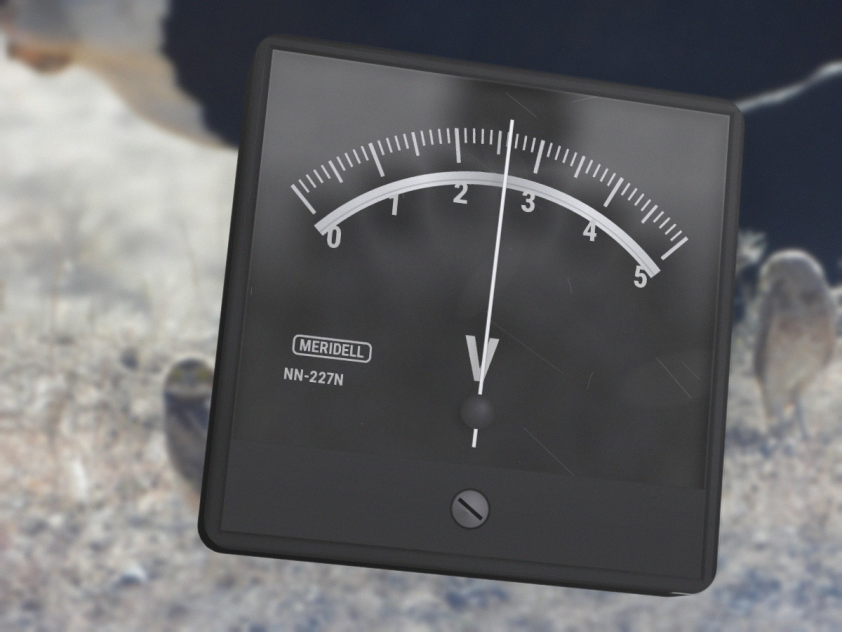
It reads value=2.6 unit=V
